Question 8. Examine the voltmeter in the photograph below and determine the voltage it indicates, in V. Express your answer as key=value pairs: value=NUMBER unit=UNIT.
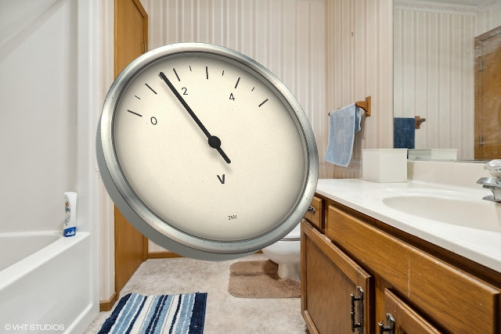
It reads value=1.5 unit=V
